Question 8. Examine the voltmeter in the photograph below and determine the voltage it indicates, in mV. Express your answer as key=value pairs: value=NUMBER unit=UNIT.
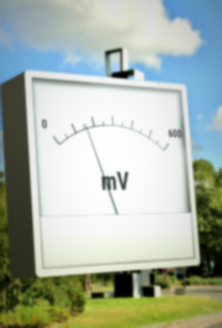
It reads value=150 unit=mV
